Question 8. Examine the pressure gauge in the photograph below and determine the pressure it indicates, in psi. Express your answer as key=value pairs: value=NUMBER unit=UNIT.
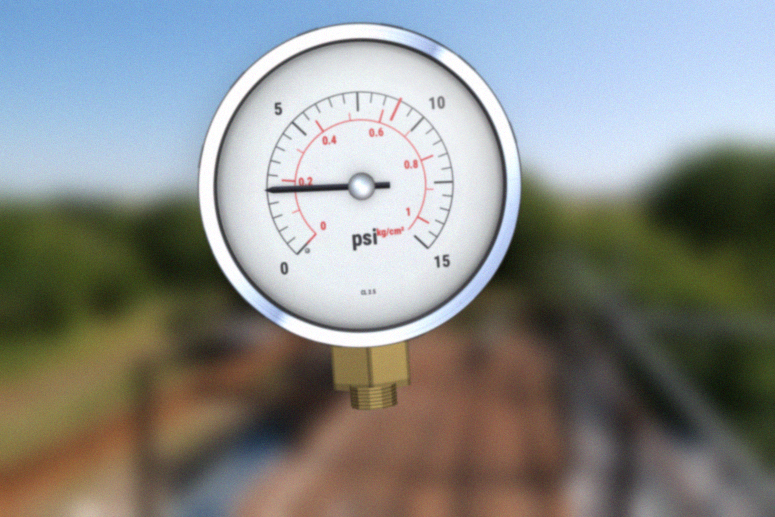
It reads value=2.5 unit=psi
